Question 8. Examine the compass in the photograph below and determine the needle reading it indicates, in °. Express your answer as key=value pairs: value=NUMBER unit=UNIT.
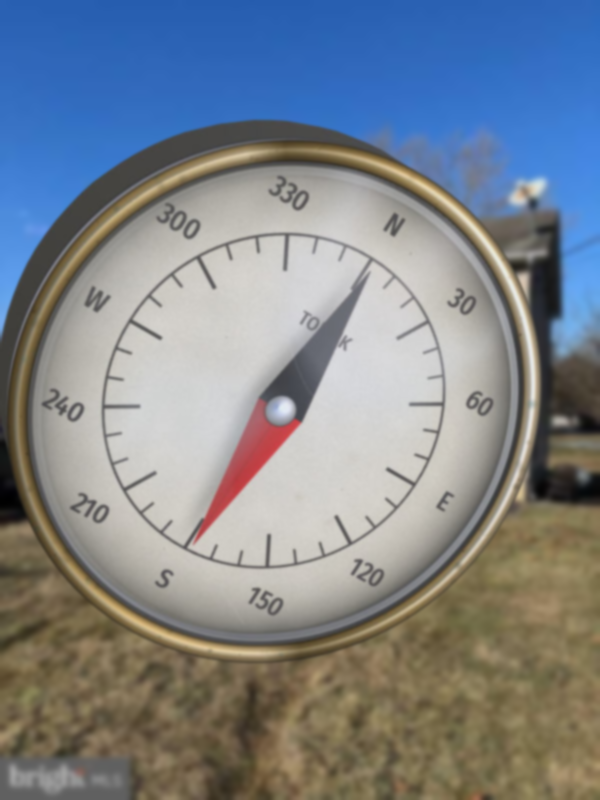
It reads value=180 unit=°
